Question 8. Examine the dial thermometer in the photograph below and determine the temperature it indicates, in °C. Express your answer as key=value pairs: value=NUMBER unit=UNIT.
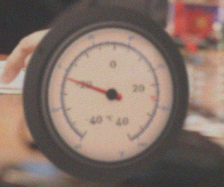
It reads value=-20 unit=°C
